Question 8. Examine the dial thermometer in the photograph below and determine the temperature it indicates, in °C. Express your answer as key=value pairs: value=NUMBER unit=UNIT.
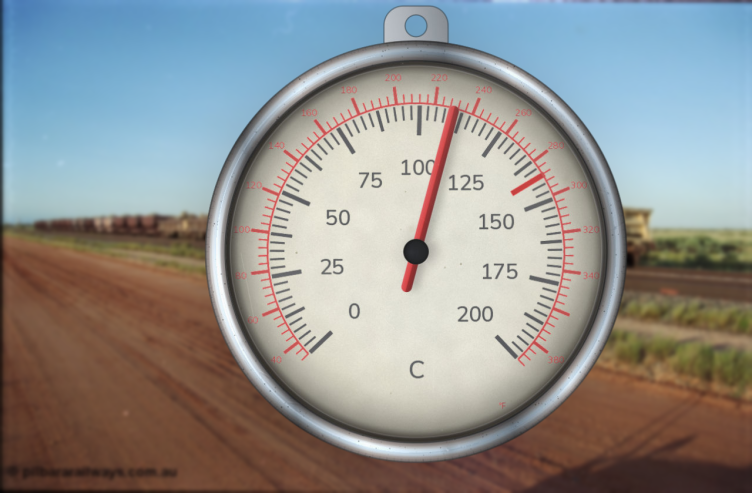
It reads value=110 unit=°C
